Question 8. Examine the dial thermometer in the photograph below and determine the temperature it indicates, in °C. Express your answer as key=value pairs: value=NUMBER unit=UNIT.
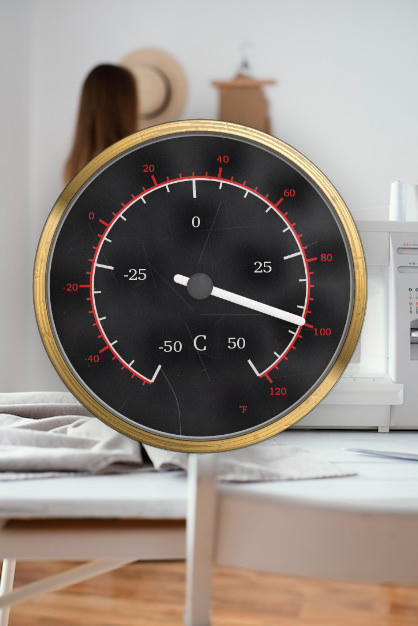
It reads value=37.5 unit=°C
